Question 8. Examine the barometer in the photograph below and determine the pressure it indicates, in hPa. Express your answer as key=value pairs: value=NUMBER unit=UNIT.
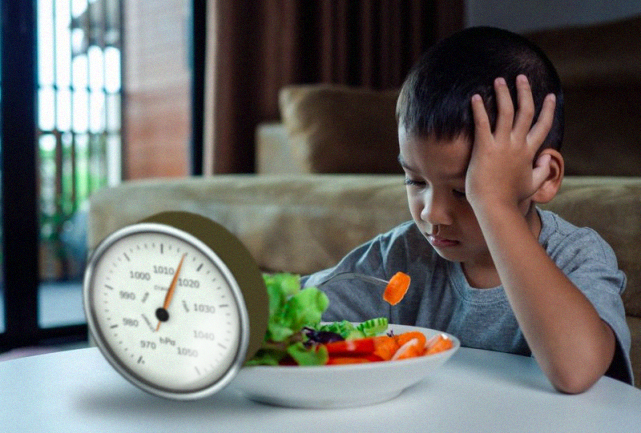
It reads value=1016 unit=hPa
